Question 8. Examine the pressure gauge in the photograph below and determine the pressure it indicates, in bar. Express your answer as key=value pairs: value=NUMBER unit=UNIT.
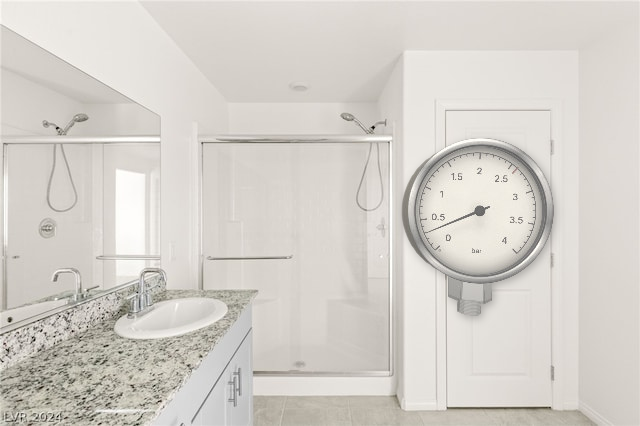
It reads value=0.3 unit=bar
